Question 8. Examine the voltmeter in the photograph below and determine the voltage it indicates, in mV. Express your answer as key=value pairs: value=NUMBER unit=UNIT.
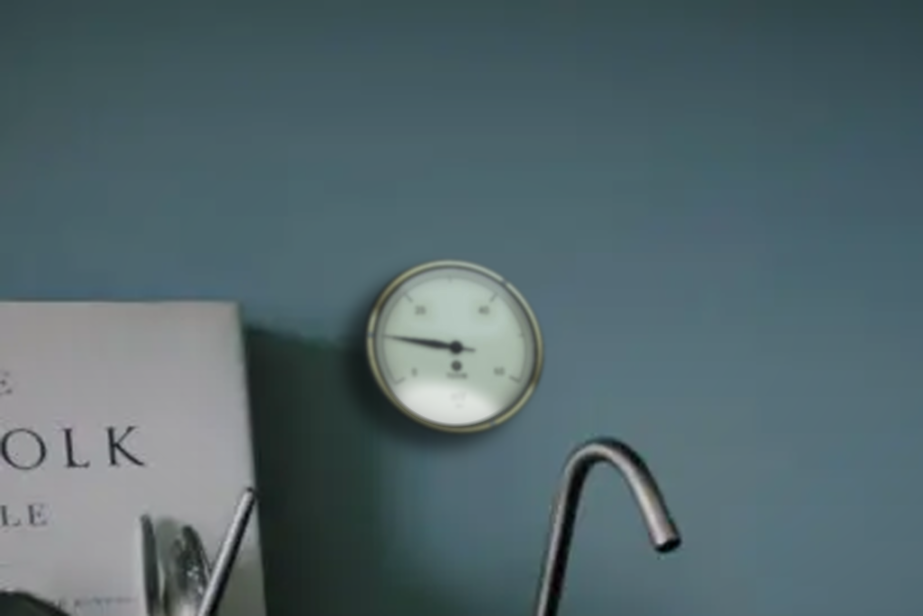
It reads value=10 unit=mV
